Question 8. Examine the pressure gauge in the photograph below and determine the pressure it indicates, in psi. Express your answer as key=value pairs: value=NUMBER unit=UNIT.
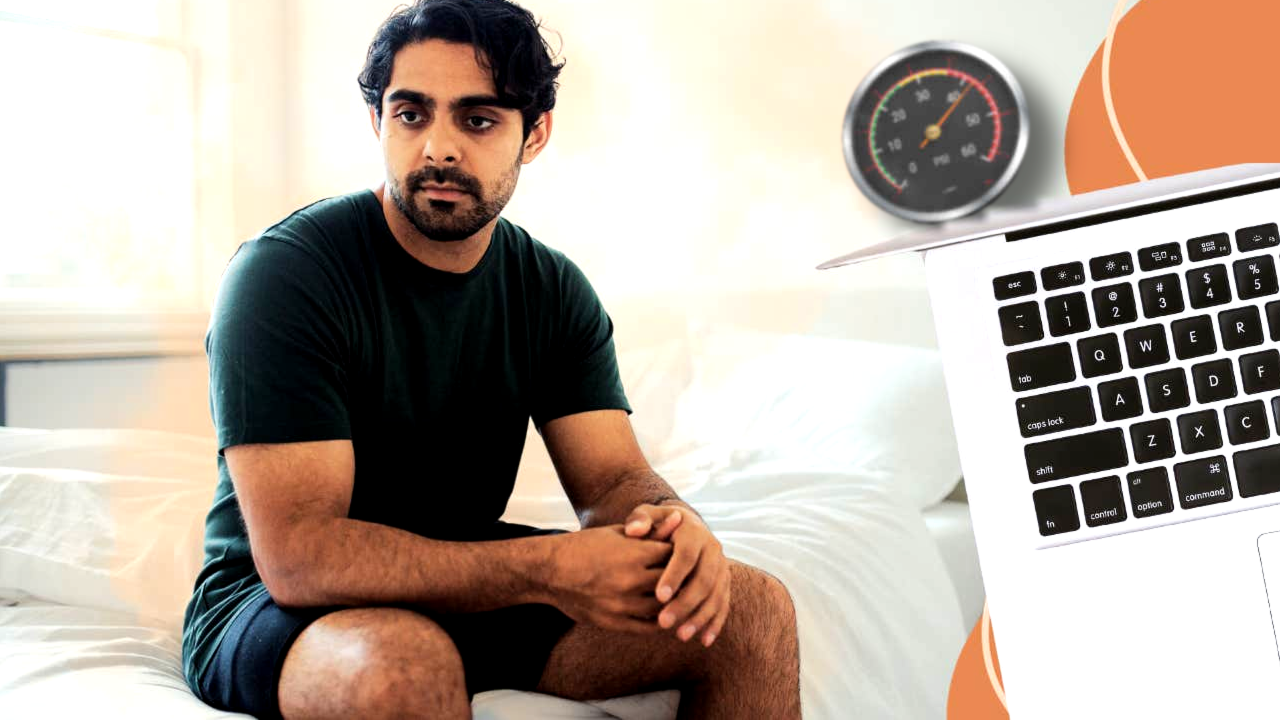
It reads value=42 unit=psi
